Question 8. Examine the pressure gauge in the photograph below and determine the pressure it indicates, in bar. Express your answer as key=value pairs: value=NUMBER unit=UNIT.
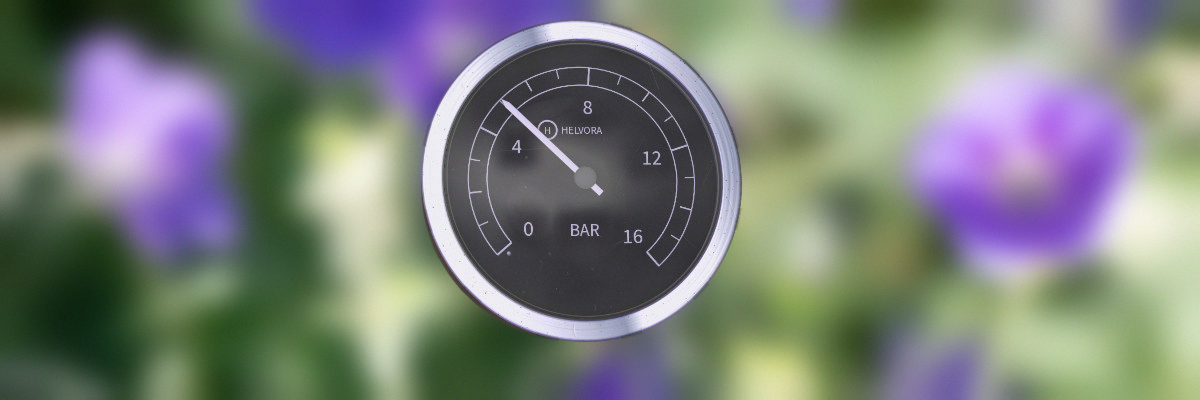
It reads value=5 unit=bar
